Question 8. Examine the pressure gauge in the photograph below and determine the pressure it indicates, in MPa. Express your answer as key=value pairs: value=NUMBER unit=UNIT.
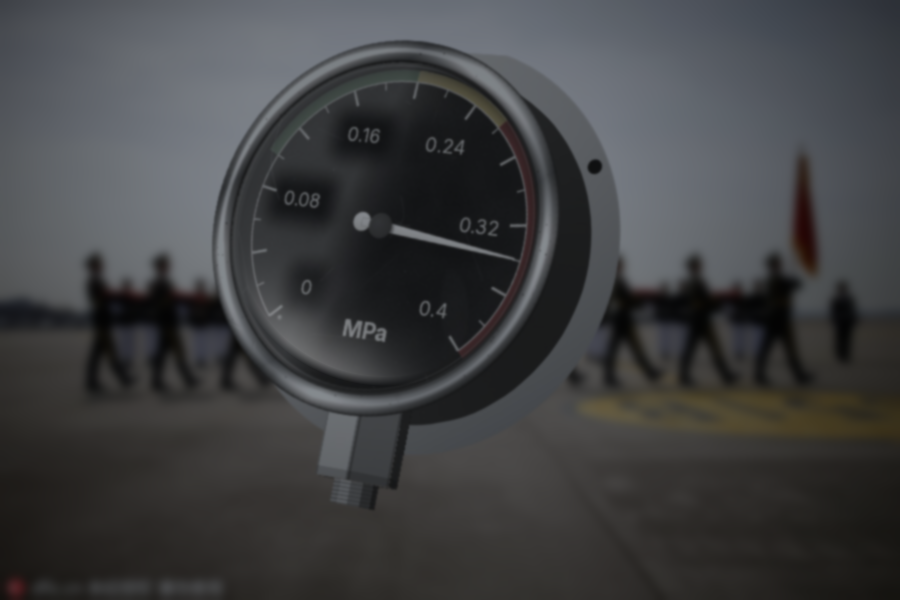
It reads value=0.34 unit=MPa
